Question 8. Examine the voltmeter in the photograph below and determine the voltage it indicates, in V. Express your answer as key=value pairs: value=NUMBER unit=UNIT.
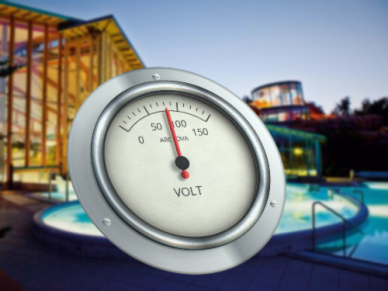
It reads value=80 unit=V
